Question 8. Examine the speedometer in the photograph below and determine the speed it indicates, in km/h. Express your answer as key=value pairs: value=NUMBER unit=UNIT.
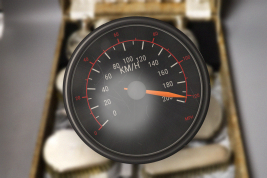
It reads value=195 unit=km/h
